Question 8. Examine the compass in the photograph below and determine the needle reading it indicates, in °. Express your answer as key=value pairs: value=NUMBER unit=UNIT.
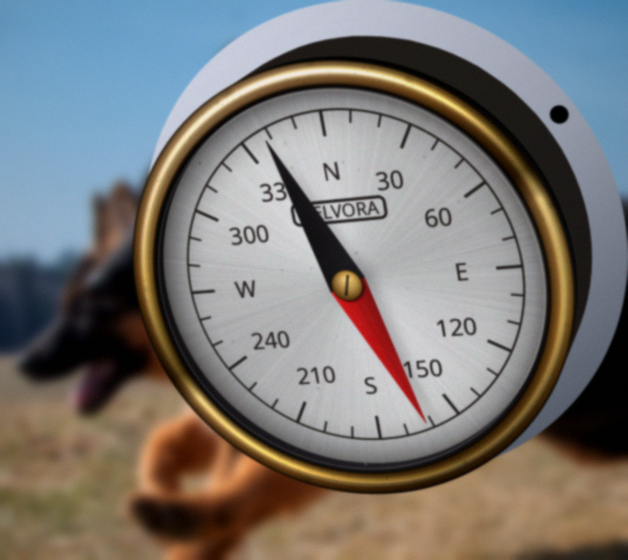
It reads value=160 unit=°
